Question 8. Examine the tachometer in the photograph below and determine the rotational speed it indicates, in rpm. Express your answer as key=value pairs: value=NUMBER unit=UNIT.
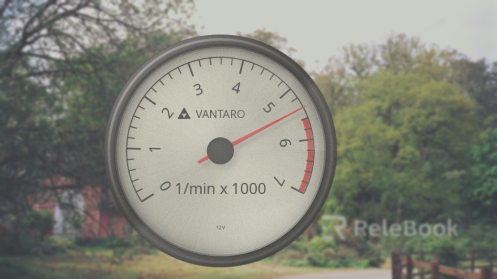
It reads value=5400 unit=rpm
